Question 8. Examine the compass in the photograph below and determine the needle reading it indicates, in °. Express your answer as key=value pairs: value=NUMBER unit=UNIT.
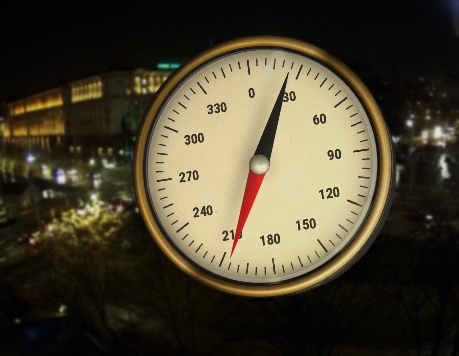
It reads value=205 unit=°
